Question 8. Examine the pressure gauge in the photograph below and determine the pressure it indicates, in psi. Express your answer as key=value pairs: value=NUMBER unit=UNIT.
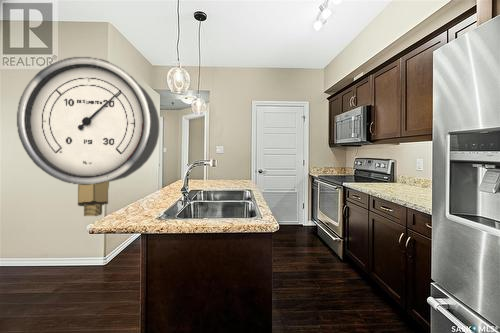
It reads value=20 unit=psi
